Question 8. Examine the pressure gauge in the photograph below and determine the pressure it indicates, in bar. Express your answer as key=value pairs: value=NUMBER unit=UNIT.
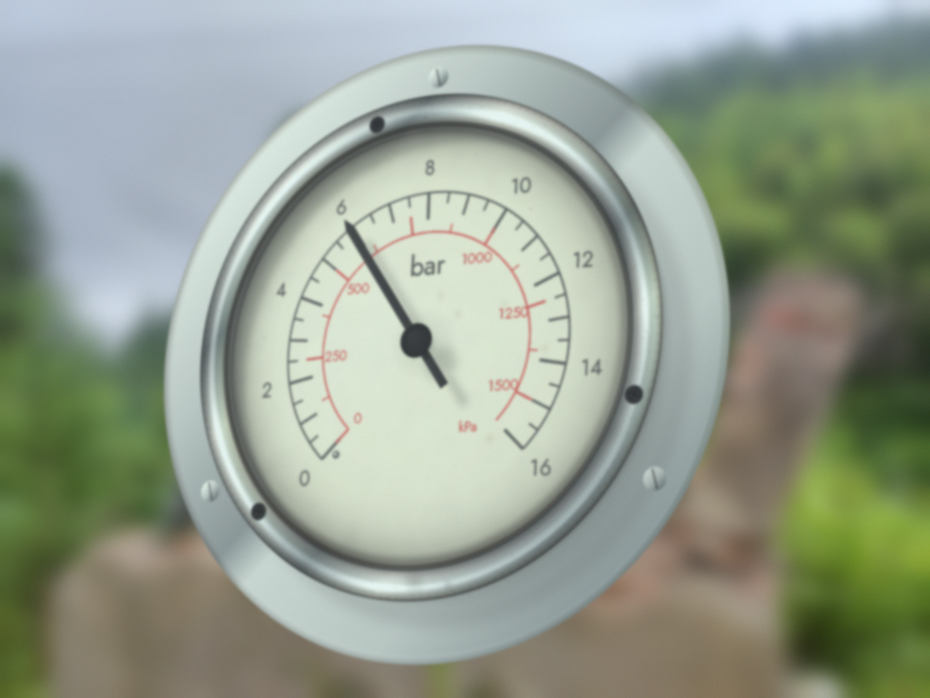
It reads value=6 unit=bar
